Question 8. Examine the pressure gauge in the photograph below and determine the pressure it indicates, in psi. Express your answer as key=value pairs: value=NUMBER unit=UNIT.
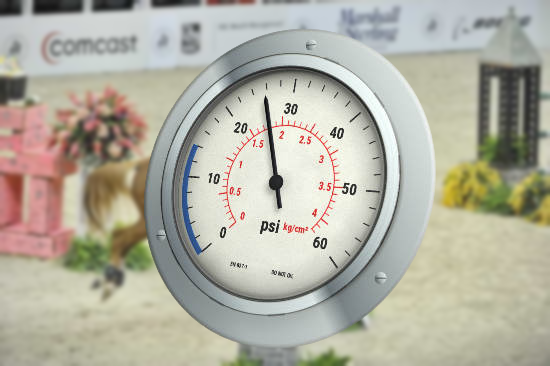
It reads value=26 unit=psi
